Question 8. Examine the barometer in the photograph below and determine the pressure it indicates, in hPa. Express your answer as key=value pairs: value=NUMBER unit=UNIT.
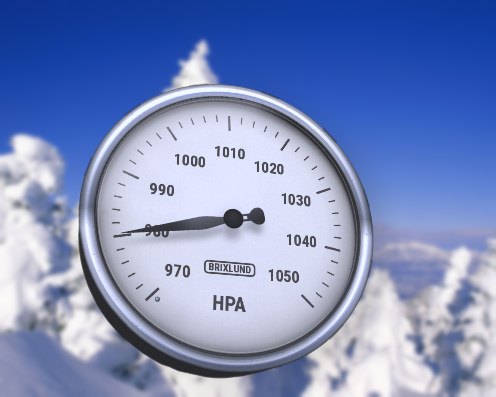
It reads value=980 unit=hPa
